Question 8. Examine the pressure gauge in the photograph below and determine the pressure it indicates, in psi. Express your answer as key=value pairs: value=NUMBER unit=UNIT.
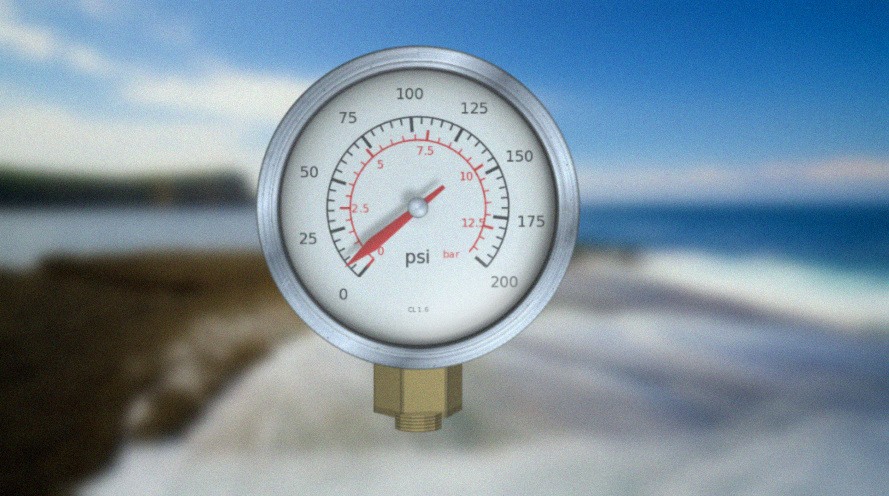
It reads value=7.5 unit=psi
